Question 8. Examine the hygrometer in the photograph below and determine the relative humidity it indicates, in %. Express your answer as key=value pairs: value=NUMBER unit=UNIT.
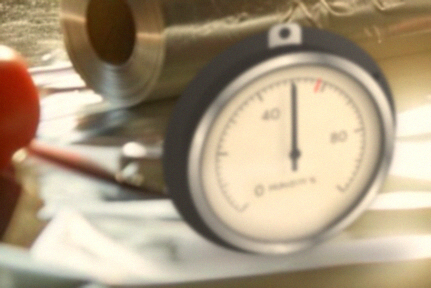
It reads value=50 unit=%
